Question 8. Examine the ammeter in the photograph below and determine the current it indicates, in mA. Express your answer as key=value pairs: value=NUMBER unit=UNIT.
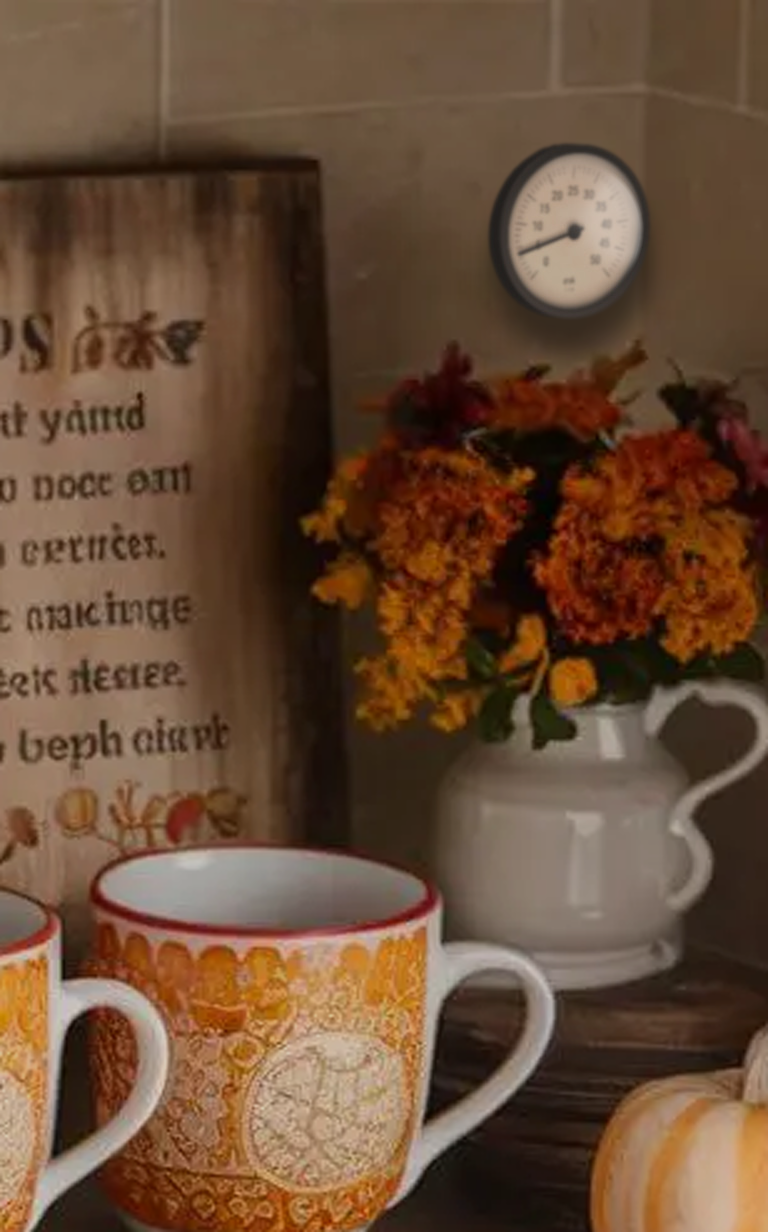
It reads value=5 unit=mA
